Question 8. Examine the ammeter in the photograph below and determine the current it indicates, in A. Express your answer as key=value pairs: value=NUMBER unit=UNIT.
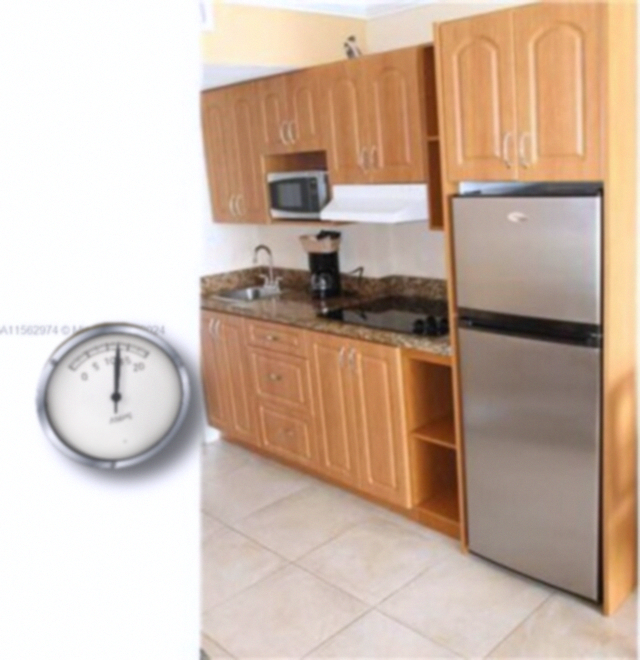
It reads value=12.5 unit=A
